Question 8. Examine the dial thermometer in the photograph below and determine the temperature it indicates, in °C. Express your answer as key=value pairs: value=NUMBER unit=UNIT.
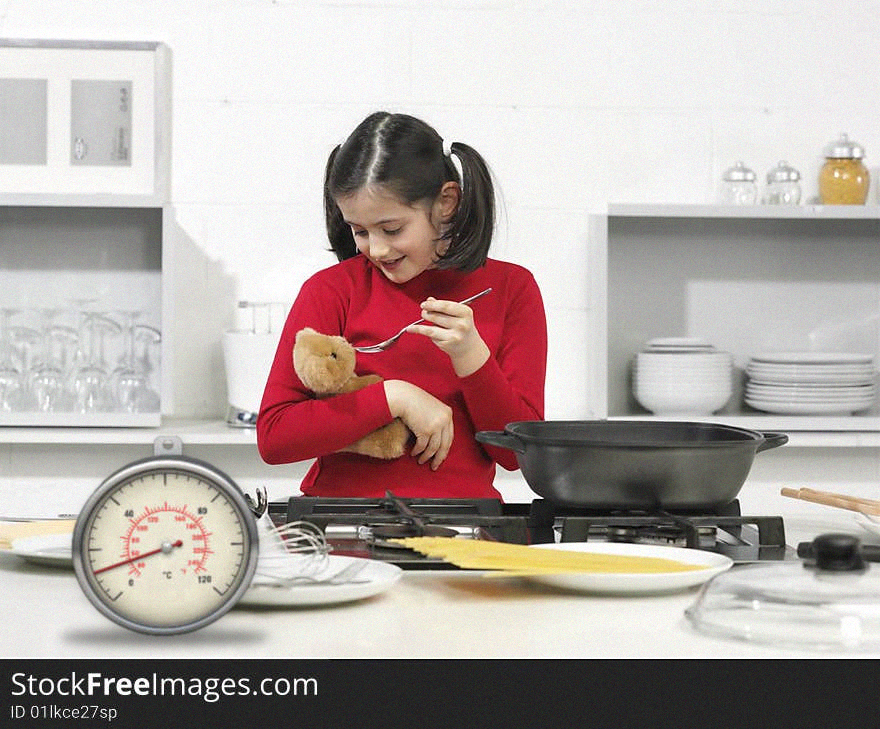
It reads value=12 unit=°C
